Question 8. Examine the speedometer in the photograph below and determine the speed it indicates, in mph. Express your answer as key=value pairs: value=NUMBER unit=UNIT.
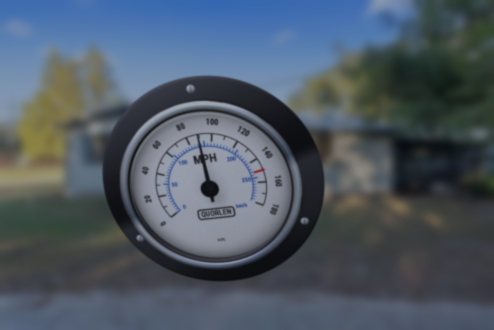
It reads value=90 unit=mph
